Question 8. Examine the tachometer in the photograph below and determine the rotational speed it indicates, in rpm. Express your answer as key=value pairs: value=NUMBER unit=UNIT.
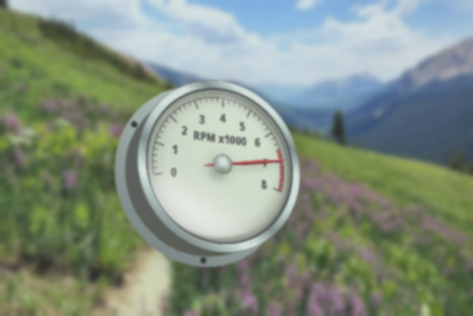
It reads value=7000 unit=rpm
